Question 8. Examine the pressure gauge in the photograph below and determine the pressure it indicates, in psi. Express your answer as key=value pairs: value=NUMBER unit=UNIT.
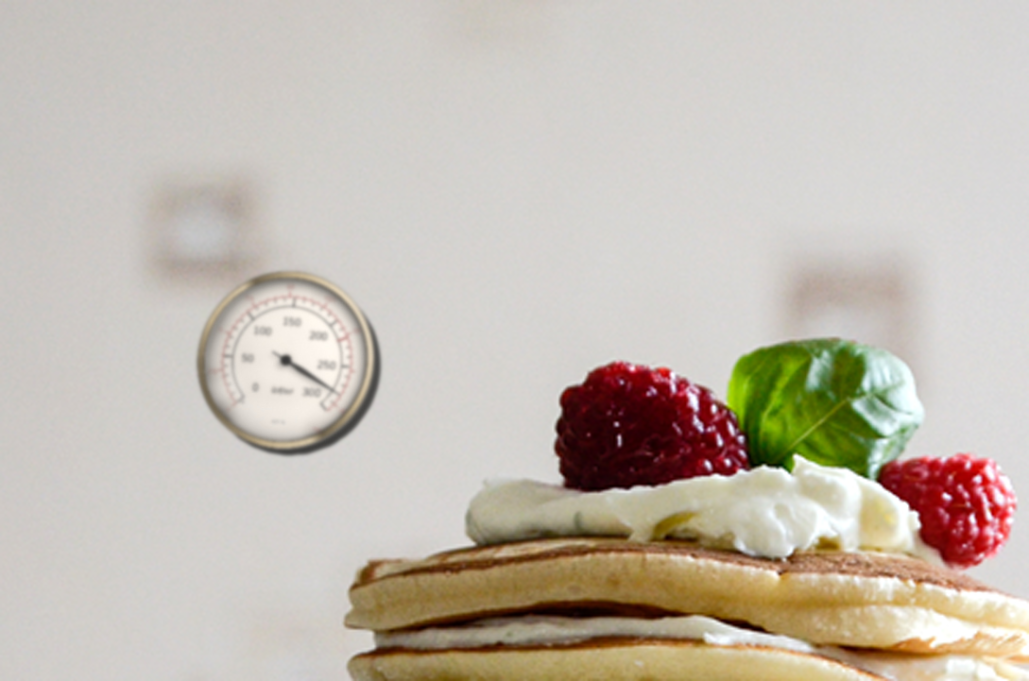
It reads value=280 unit=psi
